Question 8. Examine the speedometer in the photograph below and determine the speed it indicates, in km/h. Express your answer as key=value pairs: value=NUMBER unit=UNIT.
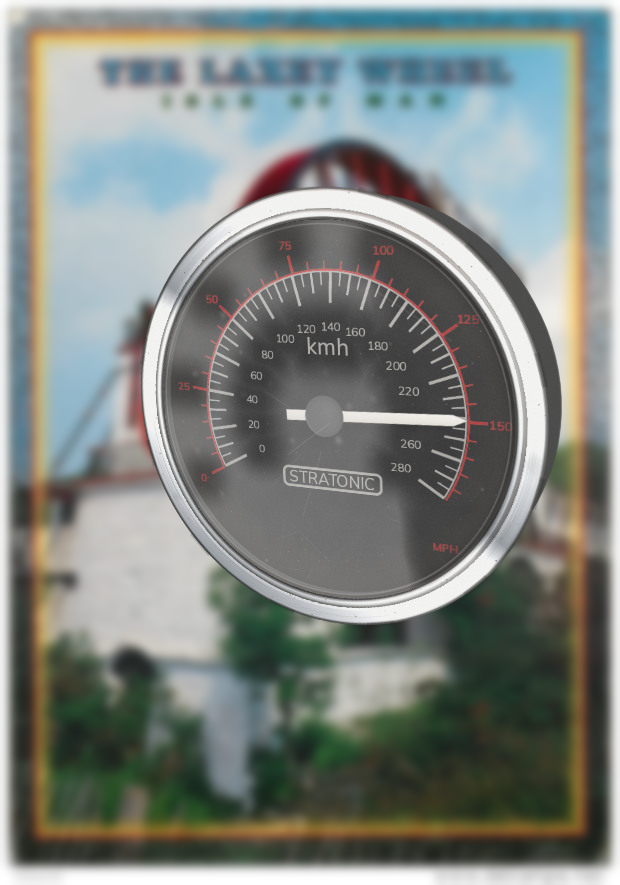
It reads value=240 unit=km/h
